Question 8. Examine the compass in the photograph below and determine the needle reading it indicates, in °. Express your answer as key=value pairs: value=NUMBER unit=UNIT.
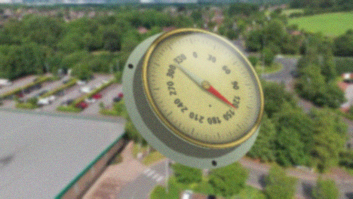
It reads value=135 unit=°
